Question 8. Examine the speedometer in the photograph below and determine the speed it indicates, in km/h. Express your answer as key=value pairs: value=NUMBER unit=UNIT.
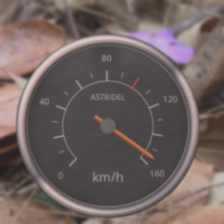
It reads value=155 unit=km/h
